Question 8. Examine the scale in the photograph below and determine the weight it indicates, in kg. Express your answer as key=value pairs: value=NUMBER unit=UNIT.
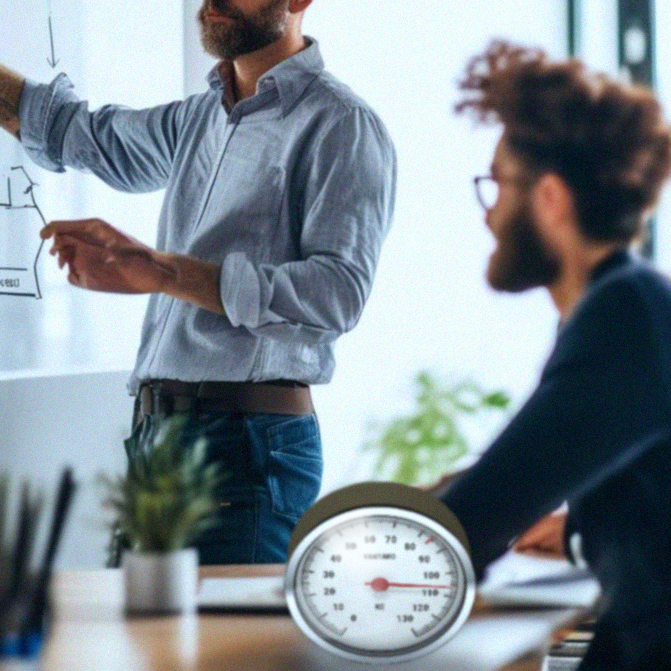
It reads value=105 unit=kg
